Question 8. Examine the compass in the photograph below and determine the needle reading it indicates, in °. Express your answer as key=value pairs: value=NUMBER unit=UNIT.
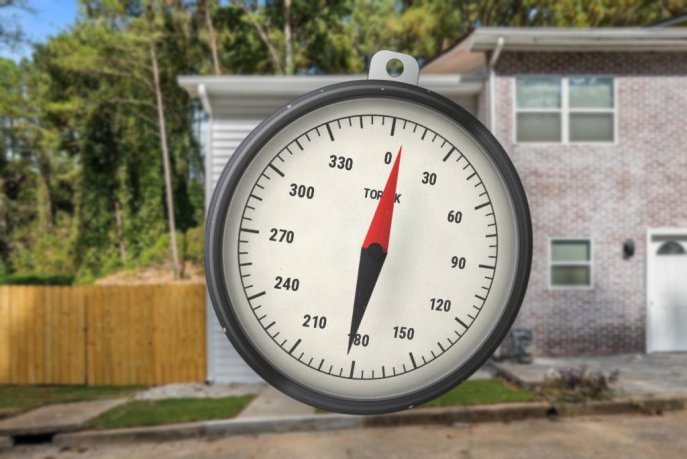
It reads value=5 unit=°
